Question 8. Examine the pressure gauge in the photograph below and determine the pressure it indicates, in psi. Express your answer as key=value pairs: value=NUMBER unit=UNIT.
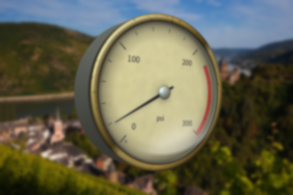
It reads value=20 unit=psi
